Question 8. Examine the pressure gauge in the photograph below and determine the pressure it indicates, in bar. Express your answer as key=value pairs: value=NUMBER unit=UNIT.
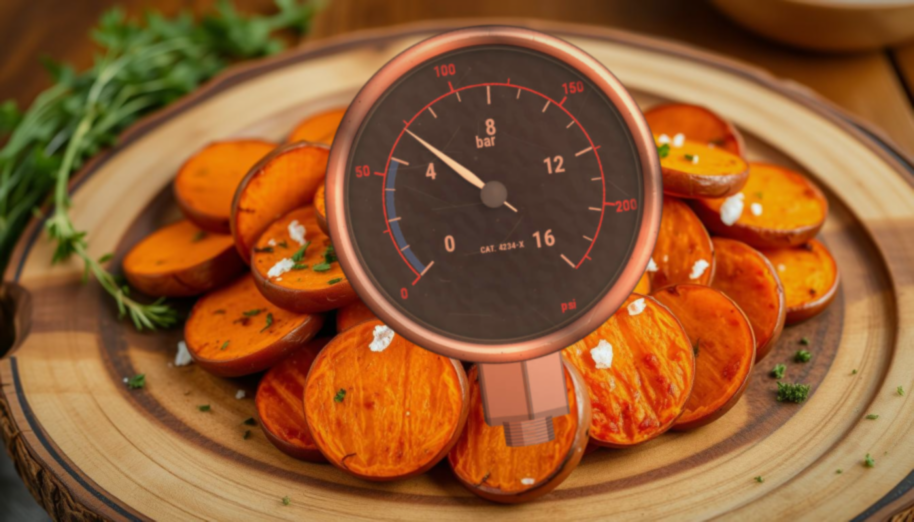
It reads value=5 unit=bar
